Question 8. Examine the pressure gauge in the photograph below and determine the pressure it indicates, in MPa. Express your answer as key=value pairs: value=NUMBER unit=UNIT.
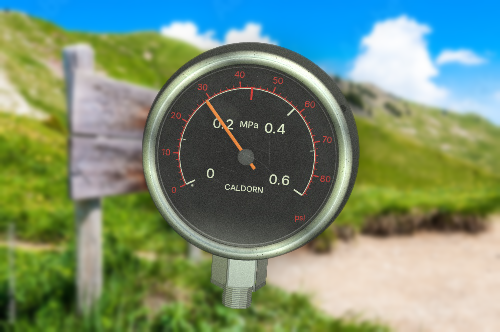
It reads value=0.2 unit=MPa
